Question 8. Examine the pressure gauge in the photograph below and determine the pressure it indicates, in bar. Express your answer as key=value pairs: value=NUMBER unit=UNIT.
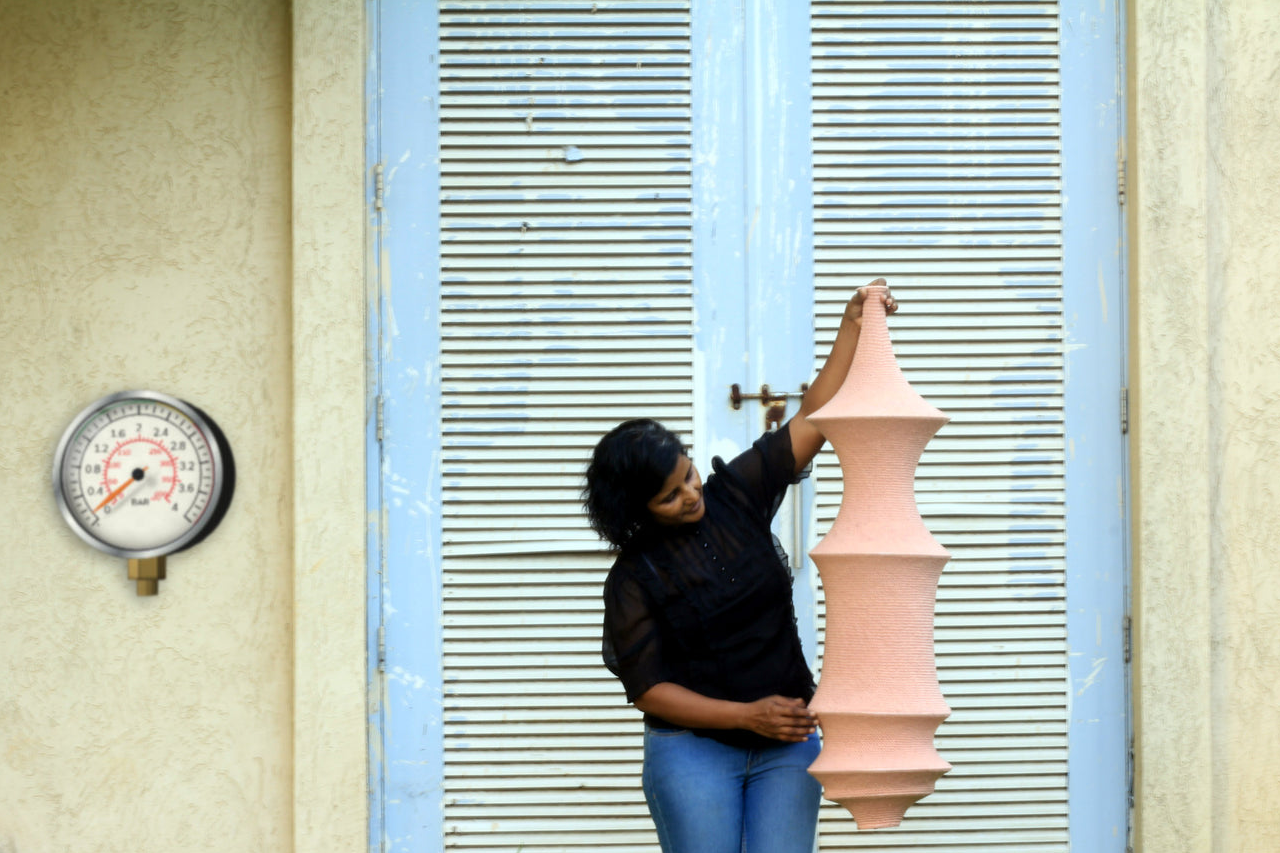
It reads value=0.1 unit=bar
